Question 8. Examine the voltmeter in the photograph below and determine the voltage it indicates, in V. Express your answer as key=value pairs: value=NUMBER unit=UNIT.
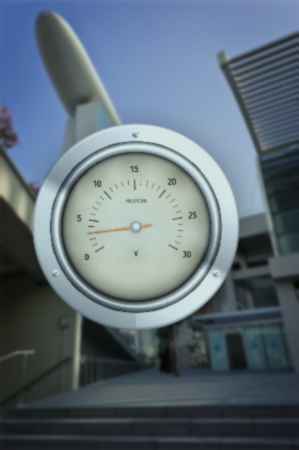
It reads value=3 unit=V
